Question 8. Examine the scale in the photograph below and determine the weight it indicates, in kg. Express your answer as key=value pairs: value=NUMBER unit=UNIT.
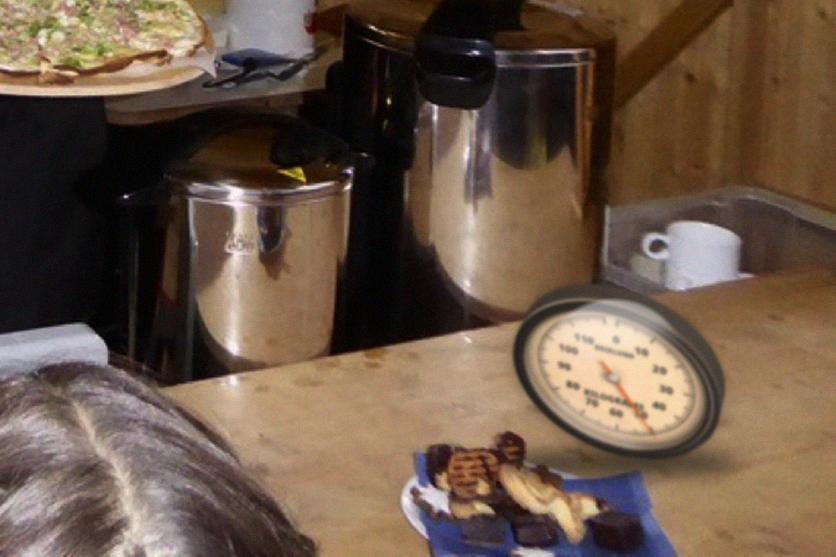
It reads value=50 unit=kg
